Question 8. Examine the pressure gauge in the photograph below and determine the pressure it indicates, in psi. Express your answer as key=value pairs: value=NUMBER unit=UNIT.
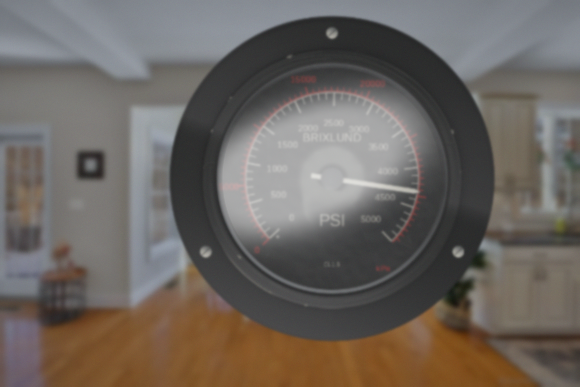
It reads value=4300 unit=psi
